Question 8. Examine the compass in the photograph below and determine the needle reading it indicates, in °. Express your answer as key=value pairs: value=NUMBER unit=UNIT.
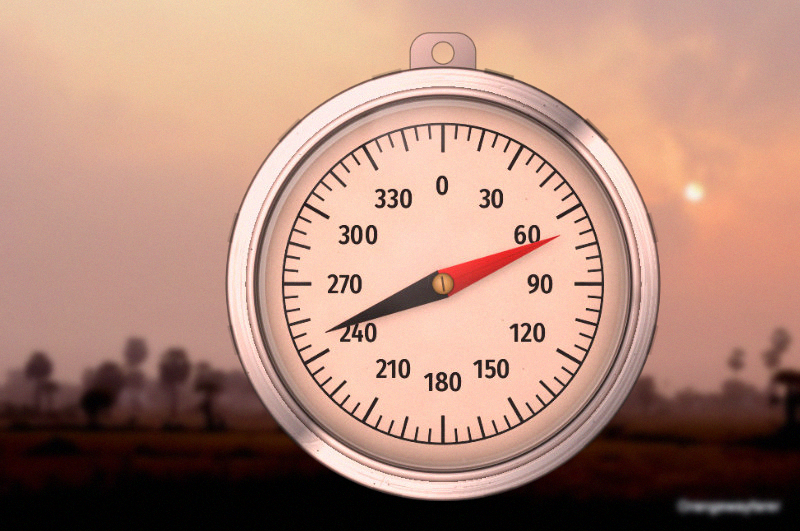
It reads value=67.5 unit=°
